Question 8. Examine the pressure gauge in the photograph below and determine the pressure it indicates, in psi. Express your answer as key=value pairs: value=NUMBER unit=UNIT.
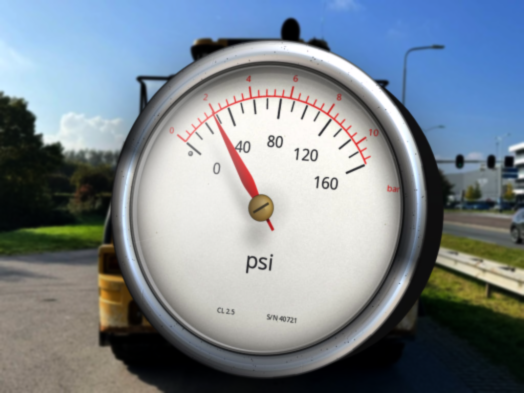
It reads value=30 unit=psi
